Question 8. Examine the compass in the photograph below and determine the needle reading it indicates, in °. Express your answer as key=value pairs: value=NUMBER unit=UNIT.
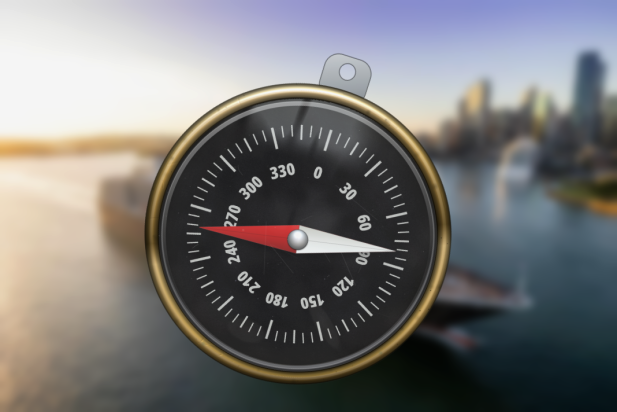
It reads value=260 unit=°
